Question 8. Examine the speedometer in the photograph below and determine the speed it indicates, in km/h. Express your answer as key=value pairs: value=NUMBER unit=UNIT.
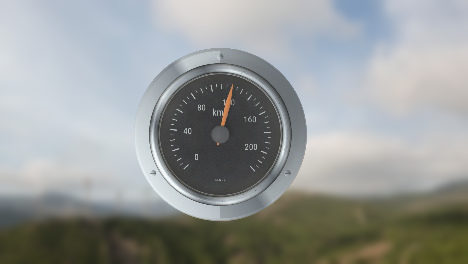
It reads value=120 unit=km/h
